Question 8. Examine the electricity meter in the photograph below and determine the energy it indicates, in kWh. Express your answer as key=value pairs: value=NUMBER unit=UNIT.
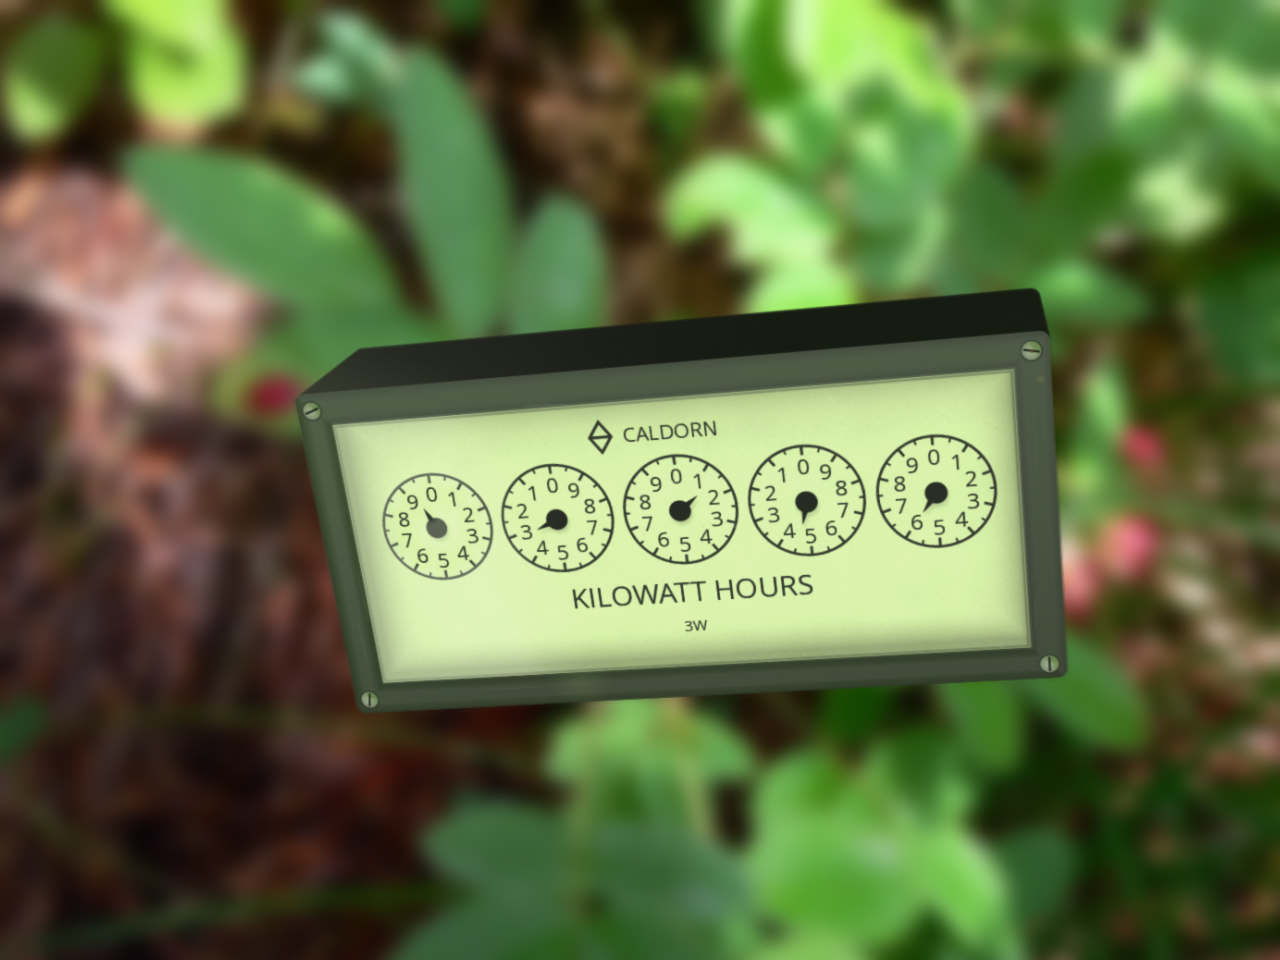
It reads value=93146 unit=kWh
